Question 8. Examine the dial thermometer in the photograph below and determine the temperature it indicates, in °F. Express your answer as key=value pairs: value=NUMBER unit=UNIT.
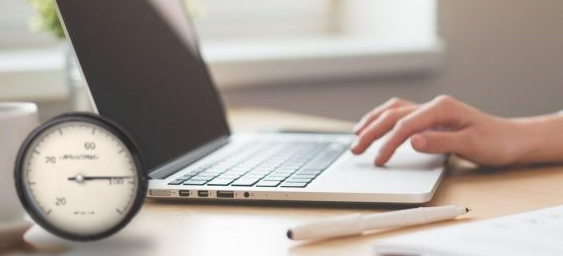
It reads value=96 unit=°F
